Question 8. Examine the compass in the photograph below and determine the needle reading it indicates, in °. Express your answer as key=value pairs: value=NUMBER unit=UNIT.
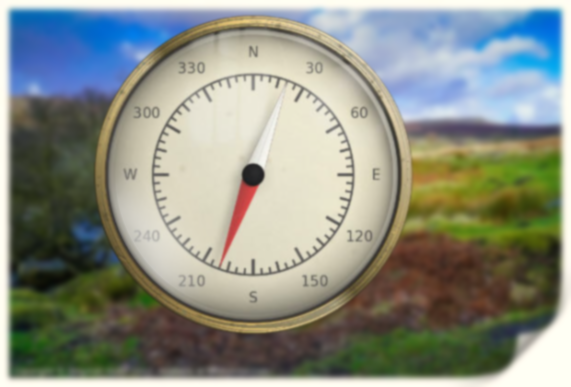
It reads value=200 unit=°
